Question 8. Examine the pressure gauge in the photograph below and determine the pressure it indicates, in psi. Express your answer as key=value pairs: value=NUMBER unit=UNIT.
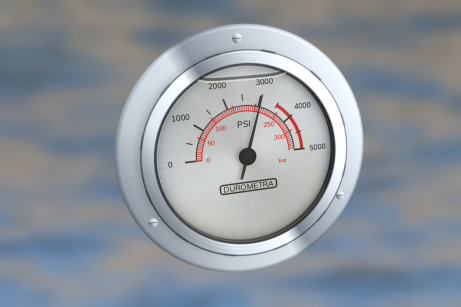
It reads value=3000 unit=psi
